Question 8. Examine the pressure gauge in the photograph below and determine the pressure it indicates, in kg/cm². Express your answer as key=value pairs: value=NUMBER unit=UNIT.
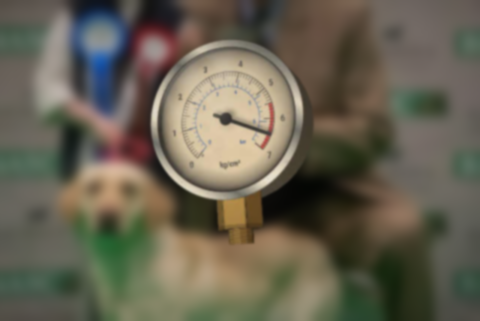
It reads value=6.5 unit=kg/cm²
